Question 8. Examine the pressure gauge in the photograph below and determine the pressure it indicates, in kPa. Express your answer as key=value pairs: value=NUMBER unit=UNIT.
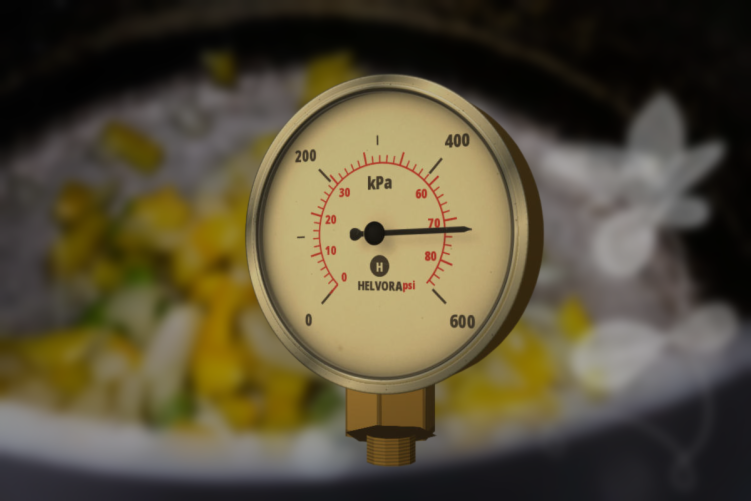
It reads value=500 unit=kPa
